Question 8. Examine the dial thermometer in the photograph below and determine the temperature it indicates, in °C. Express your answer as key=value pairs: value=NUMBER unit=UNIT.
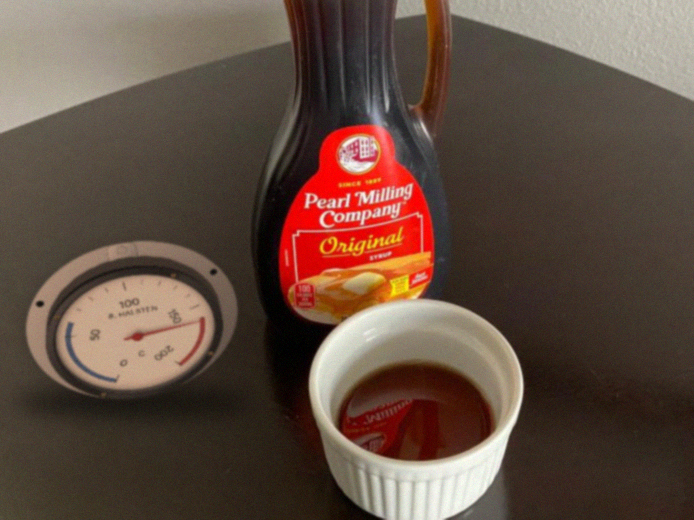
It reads value=160 unit=°C
